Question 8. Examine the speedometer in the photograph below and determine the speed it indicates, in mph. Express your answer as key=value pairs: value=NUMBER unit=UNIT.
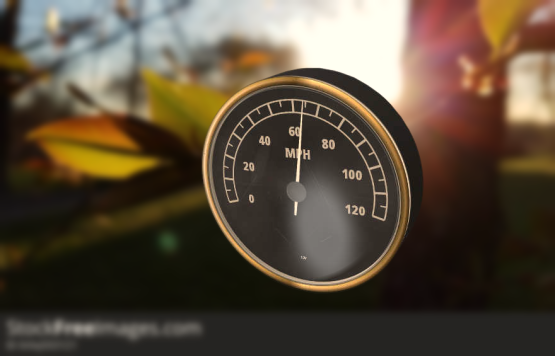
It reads value=65 unit=mph
